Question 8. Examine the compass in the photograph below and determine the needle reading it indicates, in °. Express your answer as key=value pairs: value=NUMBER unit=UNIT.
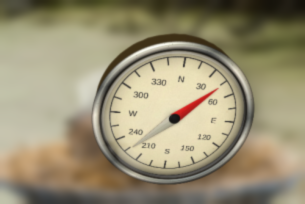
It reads value=45 unit=°
